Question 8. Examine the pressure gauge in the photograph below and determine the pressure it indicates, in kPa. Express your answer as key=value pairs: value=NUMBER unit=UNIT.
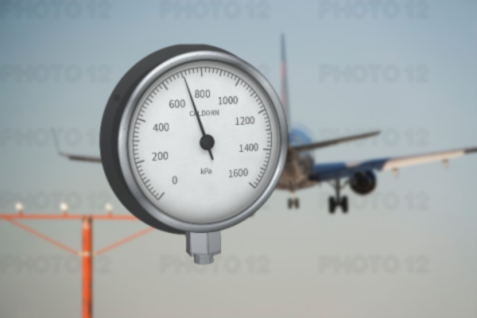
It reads value=700 unit=kPa
